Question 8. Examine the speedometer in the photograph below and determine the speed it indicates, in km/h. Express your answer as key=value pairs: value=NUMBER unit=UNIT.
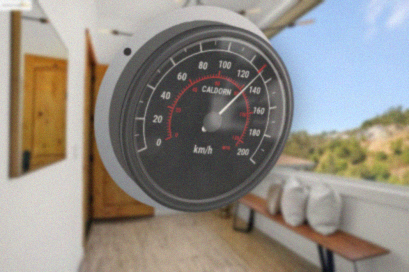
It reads value=130 unit=km/h
